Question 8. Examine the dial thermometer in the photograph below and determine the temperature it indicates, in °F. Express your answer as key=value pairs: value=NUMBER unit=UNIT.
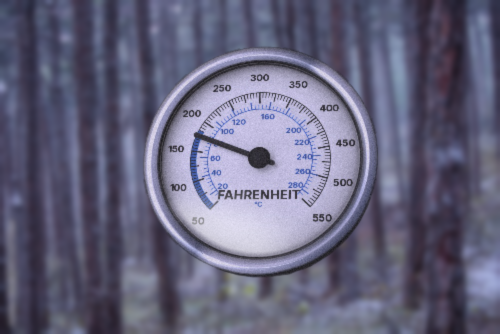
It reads value=175 unit=°F
